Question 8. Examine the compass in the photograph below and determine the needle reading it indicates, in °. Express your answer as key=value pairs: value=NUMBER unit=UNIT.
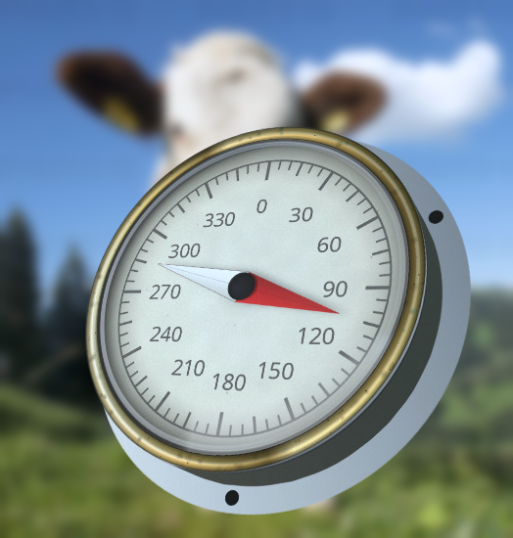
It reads value=105 unit=°
